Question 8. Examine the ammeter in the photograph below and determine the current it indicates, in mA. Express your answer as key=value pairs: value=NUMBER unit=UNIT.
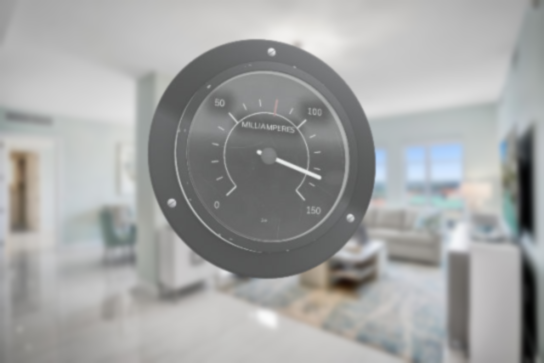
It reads value=135 unit=mA
